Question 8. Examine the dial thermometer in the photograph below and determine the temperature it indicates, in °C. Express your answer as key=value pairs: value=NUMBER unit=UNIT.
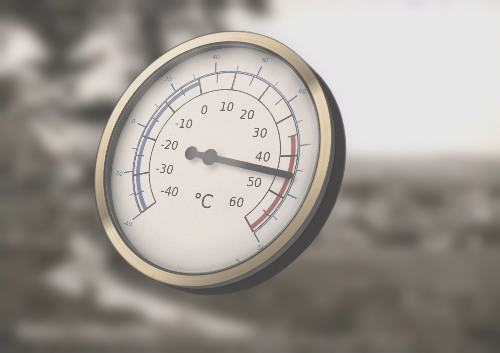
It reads value=45 unit=°C
